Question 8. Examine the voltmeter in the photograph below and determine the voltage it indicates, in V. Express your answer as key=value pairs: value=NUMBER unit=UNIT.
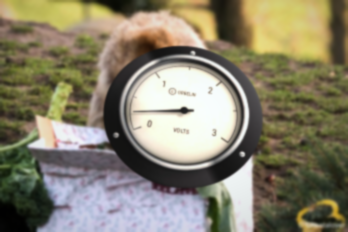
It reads value=0.25 unit=V
